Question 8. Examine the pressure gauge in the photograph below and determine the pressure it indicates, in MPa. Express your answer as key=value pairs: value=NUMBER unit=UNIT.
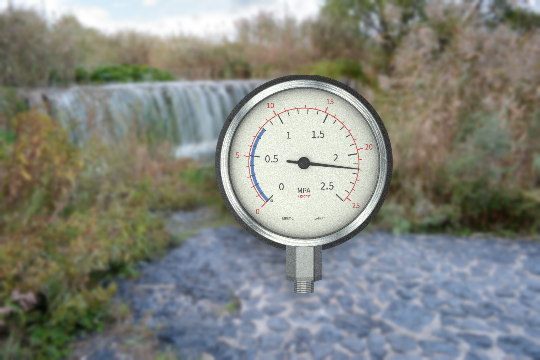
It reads value=2.15 unit=MPa
